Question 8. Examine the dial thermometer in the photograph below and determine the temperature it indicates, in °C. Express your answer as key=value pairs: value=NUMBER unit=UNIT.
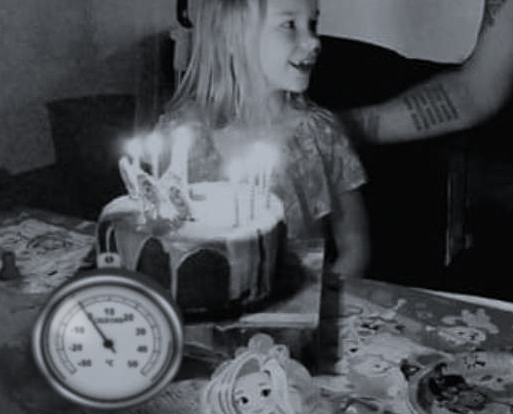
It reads value=0 unit=°C
